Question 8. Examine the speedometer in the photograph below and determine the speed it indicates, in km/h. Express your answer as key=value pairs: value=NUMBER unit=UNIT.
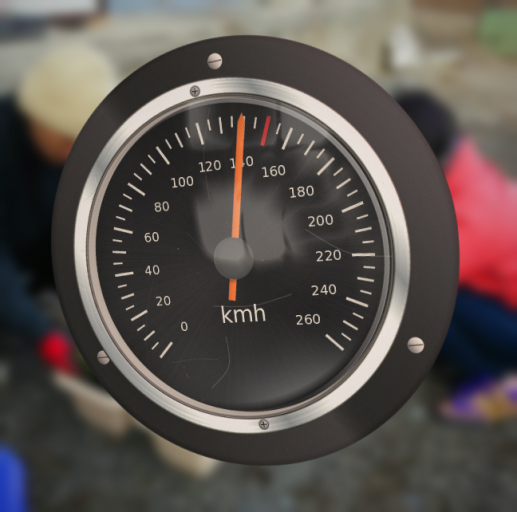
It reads value=140 unit=km/h
